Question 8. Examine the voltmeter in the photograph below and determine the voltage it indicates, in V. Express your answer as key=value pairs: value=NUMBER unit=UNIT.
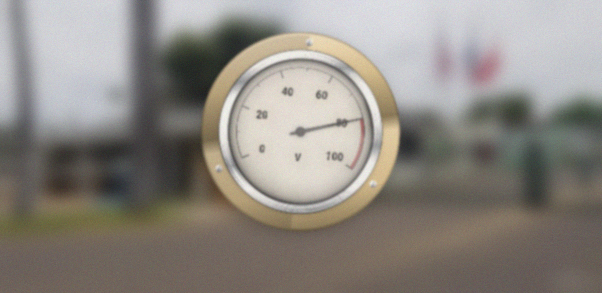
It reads value=80 unit=V
